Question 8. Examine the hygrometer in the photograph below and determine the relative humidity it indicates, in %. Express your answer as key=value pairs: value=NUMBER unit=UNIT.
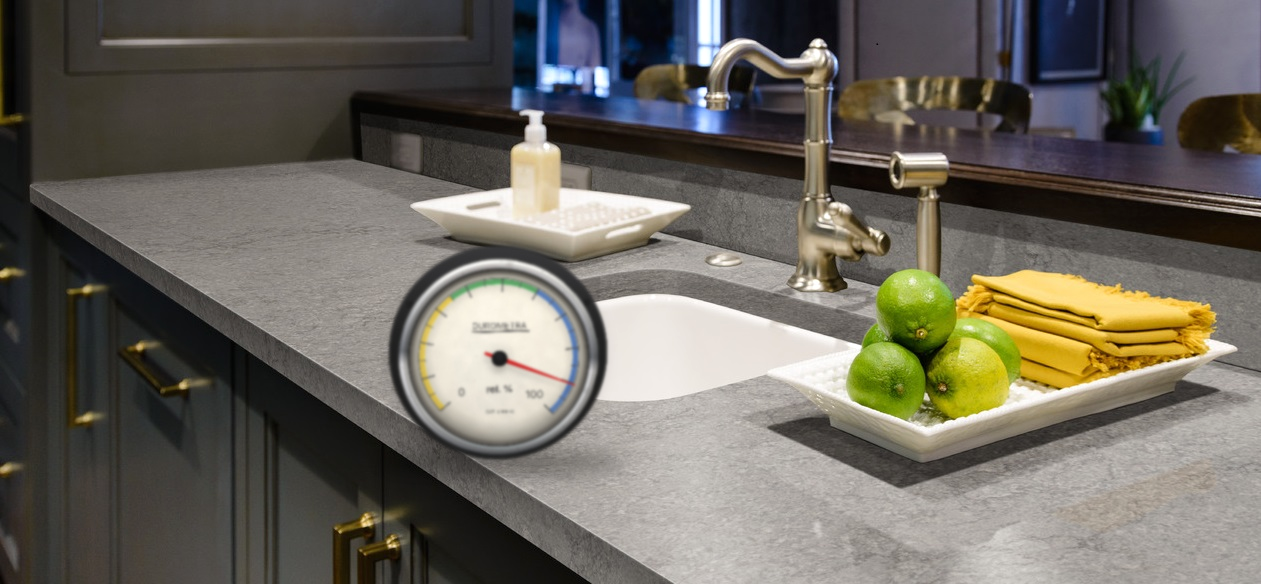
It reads value=90 unit=%
